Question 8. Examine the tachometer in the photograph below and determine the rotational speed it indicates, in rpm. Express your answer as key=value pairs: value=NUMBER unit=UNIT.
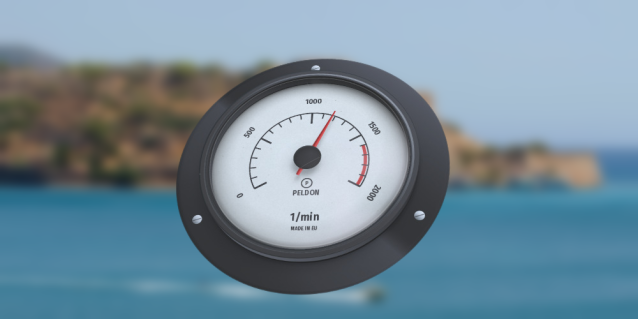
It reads value=1200 unit=rpm
